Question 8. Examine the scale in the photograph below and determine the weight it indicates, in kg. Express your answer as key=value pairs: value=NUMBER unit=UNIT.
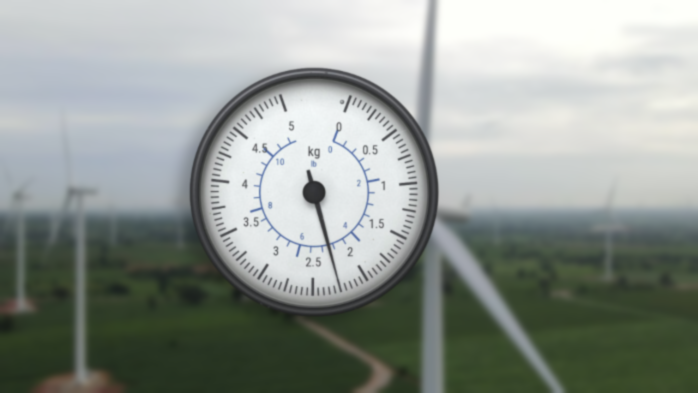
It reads value=2.25 unit=kg
